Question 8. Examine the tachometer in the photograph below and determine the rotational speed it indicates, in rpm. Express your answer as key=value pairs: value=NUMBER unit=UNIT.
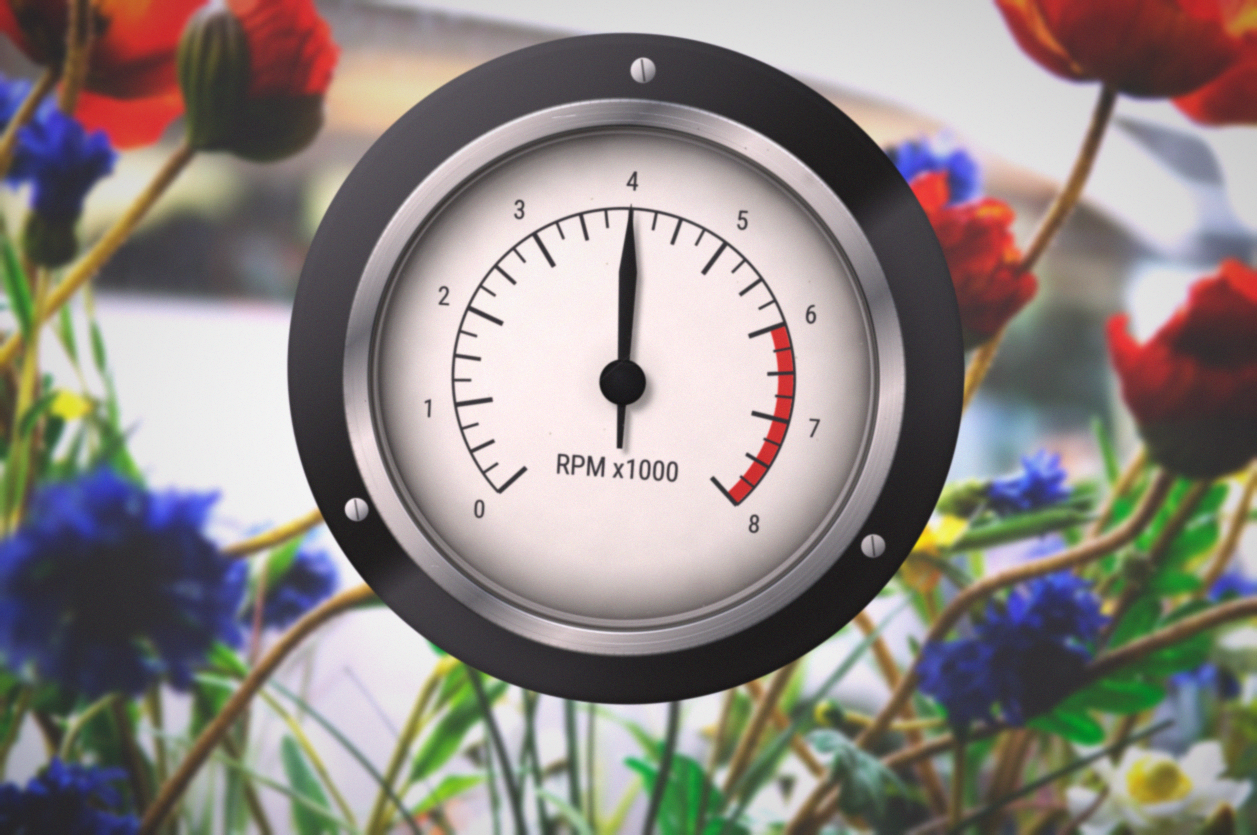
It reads value=4000 unit=rpm
